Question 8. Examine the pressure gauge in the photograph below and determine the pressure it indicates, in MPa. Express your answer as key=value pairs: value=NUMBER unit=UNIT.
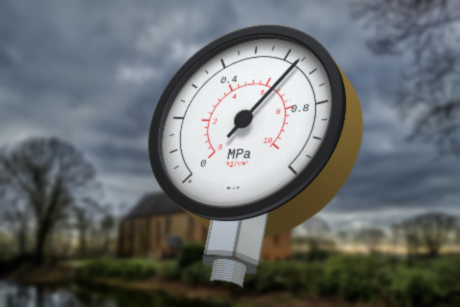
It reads value=0.65 unit=MPa
